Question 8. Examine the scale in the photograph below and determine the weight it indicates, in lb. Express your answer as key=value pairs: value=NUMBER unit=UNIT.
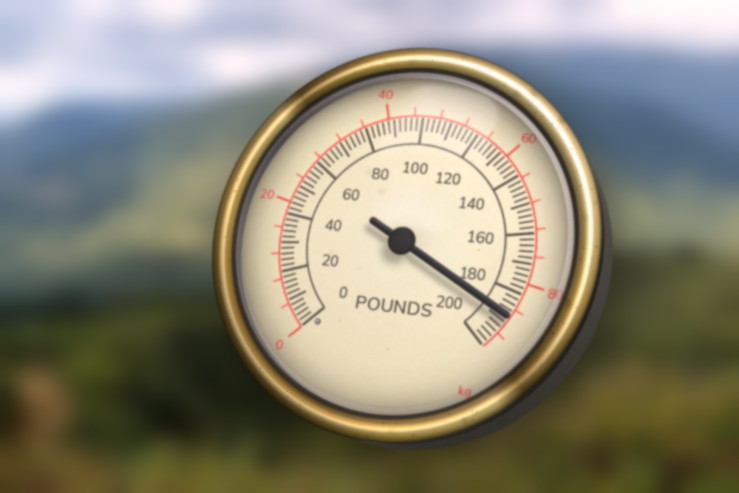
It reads value=188 unit=lb
